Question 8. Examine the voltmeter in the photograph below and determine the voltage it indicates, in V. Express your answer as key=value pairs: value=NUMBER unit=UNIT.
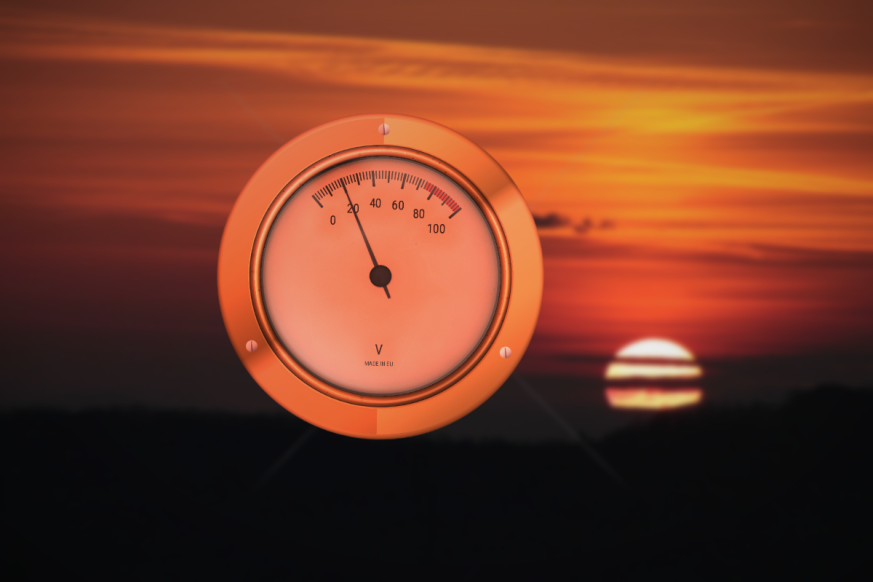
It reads value=20 unit=V
